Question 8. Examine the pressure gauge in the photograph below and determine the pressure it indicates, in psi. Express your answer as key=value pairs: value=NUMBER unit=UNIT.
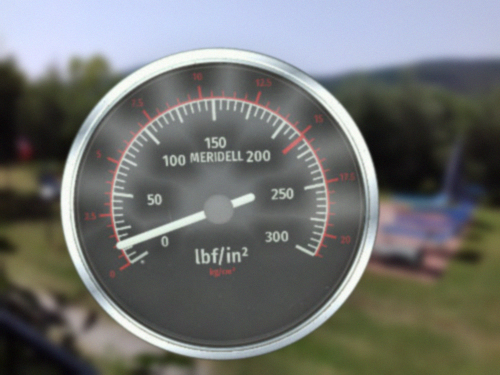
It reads value=15 unit=psi
